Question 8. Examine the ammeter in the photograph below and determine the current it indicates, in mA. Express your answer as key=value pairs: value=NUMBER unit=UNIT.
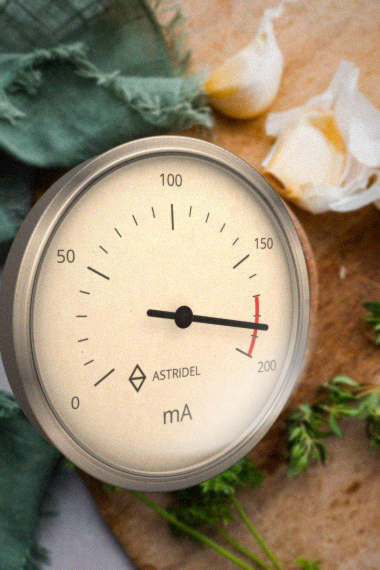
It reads value=185 unit=mA
